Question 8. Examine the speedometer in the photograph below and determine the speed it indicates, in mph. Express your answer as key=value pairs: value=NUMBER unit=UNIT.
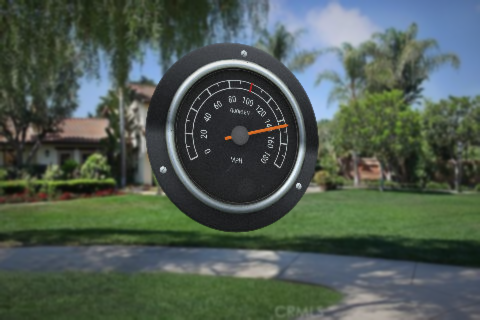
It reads value=145 unit=mph
